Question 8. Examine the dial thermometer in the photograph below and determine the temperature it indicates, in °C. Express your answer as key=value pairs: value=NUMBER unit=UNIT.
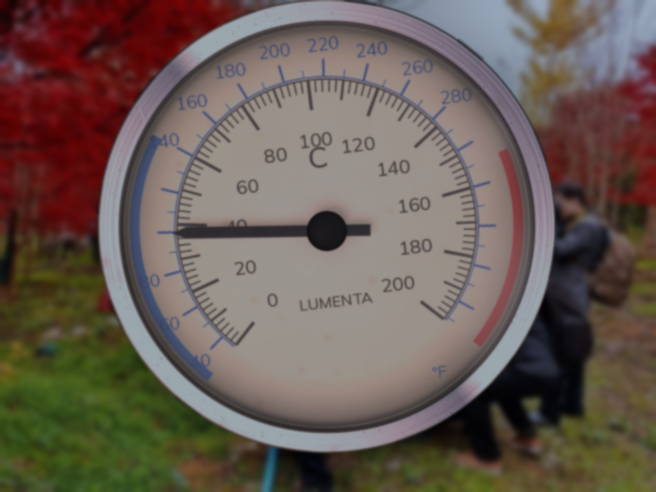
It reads value=38 unit=°C
